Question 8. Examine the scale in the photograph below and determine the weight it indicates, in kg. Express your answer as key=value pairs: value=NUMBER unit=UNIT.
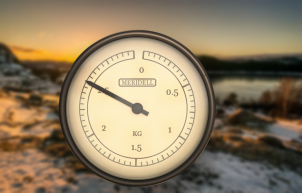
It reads value=2.5 unit=kg
